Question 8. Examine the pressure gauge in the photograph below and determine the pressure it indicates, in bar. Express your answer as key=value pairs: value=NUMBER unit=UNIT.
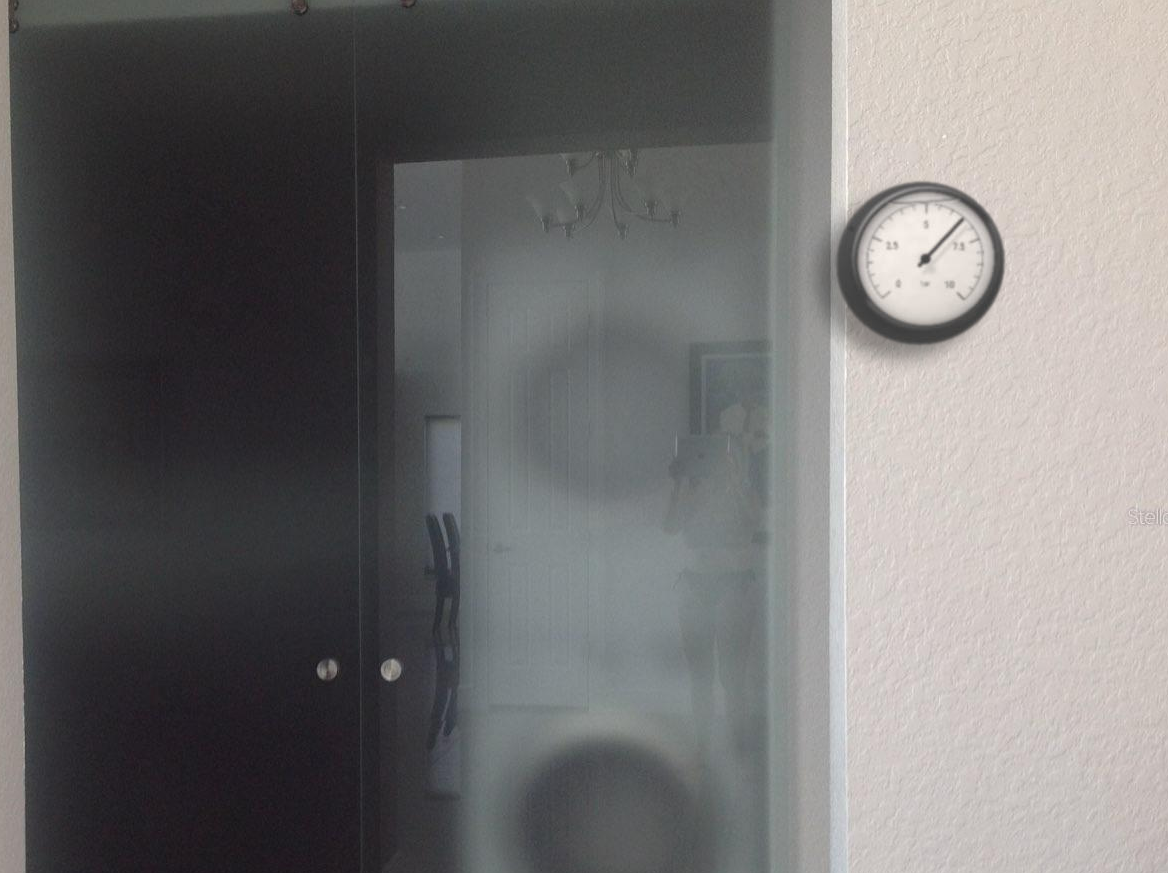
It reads value=6.5 unit=bar
